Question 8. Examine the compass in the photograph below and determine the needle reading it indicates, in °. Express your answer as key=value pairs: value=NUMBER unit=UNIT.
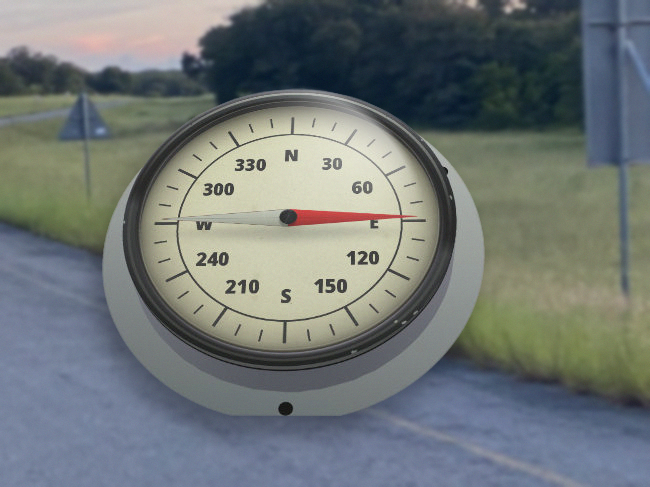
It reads value=90 unit=°
